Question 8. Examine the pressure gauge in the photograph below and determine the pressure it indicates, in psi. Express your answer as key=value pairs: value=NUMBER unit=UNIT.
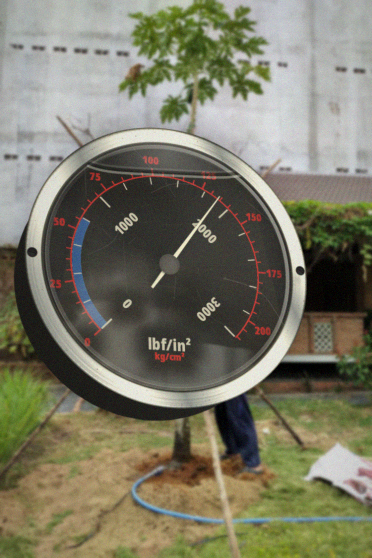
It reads value=1900 unit=psi
